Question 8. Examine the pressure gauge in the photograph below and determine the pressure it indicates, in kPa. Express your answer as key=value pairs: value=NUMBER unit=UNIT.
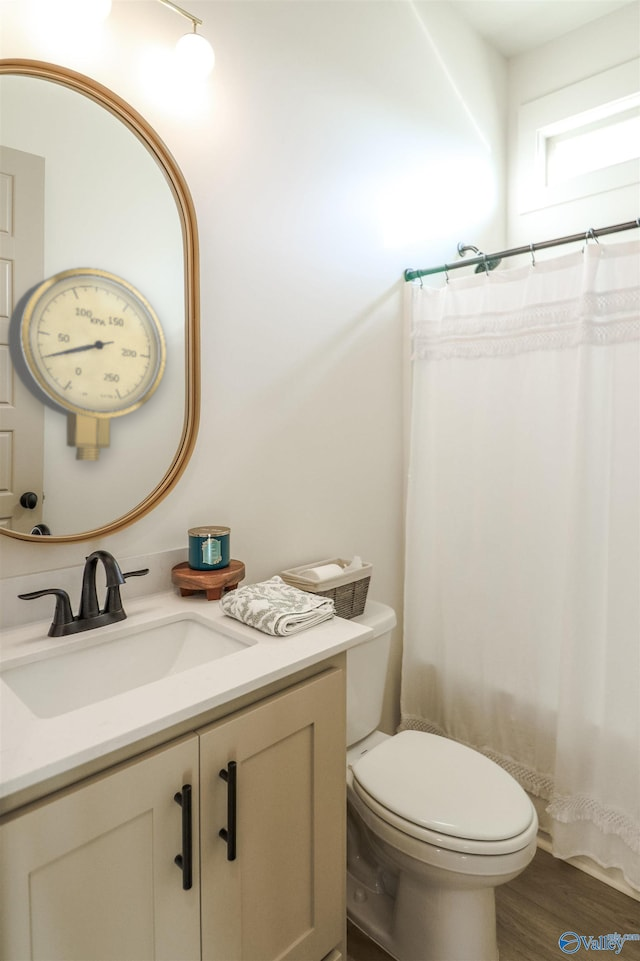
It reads value=30 unit=kPa
